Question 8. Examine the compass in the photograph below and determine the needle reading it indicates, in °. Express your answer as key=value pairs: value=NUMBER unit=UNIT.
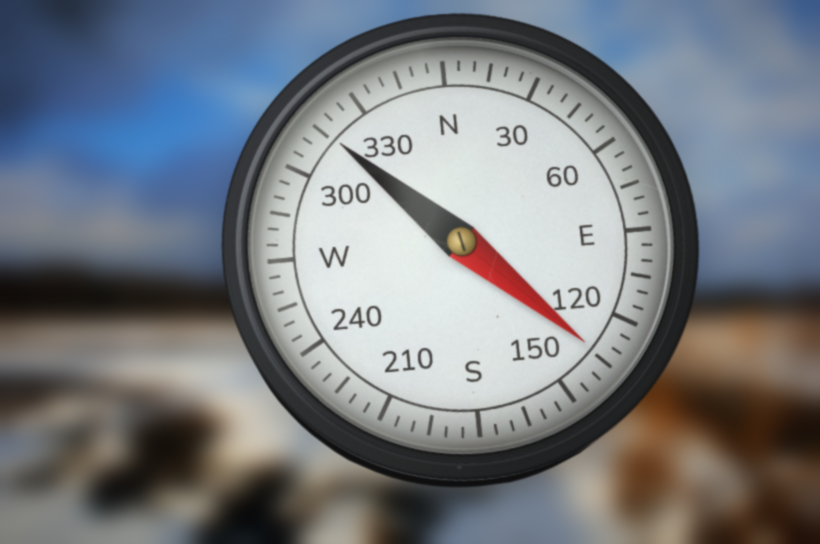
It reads value=135 unit=°
